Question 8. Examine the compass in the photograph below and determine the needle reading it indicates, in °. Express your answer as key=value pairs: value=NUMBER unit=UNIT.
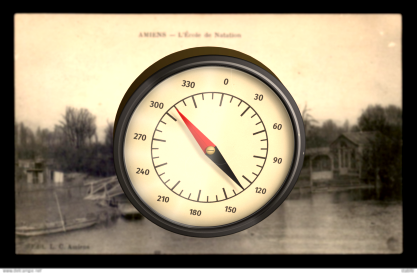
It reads value=310 unit=°
